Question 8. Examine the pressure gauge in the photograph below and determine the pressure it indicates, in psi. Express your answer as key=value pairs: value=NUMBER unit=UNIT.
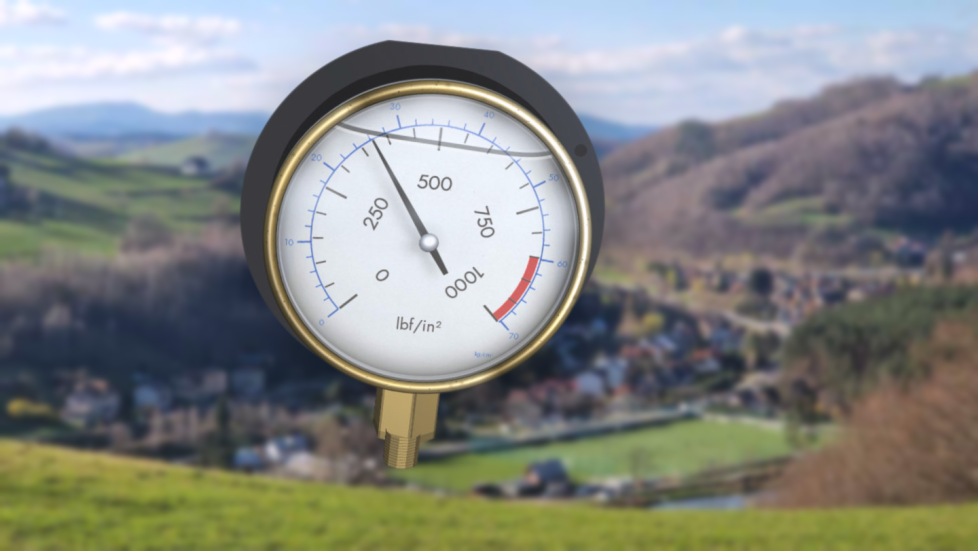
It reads value=375 unit=psi
